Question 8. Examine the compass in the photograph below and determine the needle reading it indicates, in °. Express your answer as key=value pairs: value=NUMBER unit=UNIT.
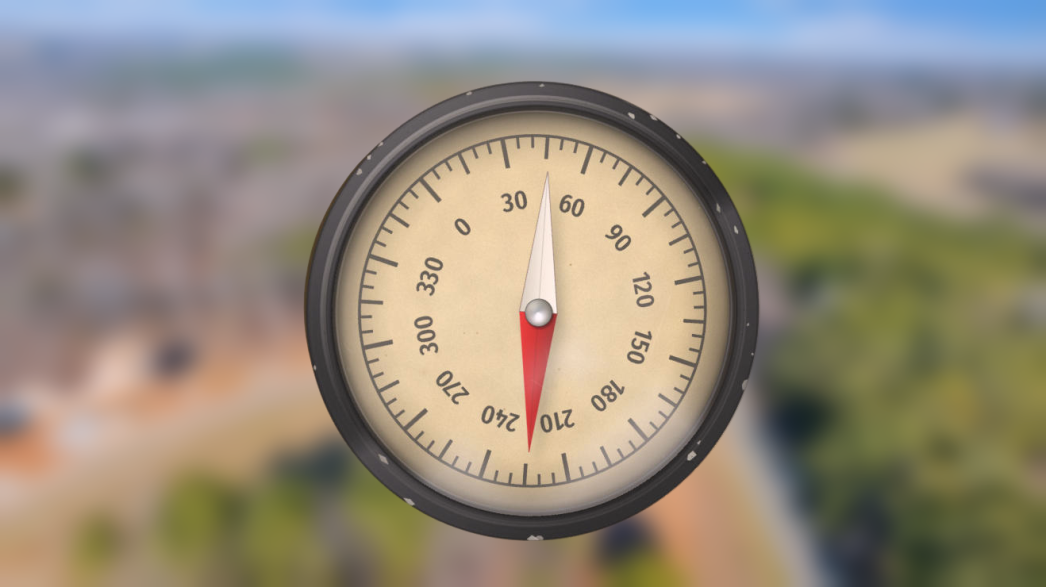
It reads value=225 unit=°
